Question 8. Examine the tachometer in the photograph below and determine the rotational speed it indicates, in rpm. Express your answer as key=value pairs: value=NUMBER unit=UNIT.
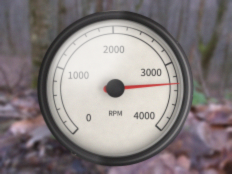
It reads value=3300 unit=rpm
